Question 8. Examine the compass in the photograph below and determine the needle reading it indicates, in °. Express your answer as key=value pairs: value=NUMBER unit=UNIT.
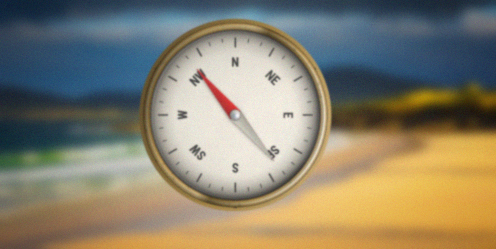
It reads value=320 unit=°
